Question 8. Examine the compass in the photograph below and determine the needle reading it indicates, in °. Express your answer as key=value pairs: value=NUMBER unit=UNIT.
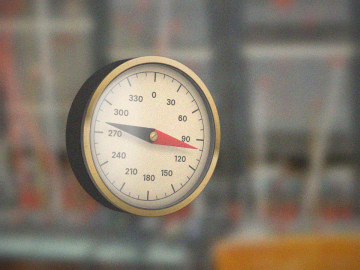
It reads value=100 unit=°
